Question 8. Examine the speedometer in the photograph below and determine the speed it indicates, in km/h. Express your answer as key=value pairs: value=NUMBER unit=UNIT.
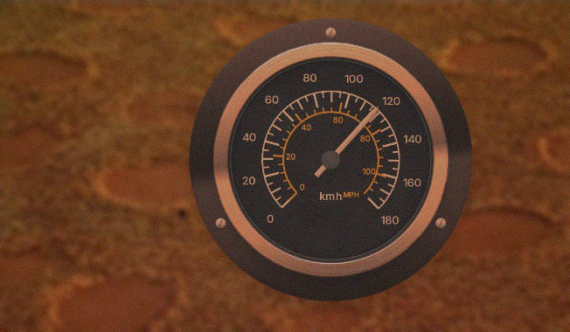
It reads value=117.5 unit=km/h
